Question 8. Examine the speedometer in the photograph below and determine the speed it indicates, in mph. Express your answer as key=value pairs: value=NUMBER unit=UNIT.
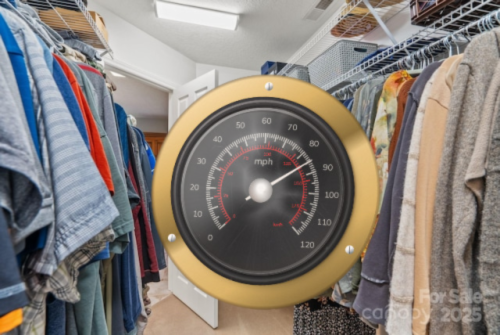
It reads value=85 unit=mph
